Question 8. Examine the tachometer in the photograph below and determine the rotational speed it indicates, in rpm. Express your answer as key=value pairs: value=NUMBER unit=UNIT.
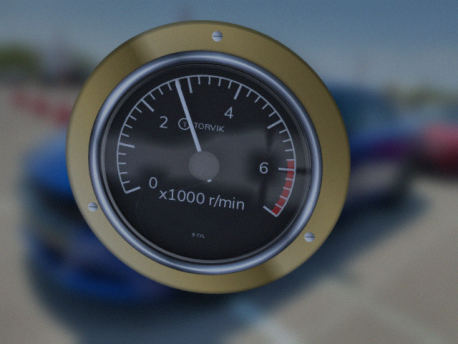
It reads value=2800 unit=rpm
